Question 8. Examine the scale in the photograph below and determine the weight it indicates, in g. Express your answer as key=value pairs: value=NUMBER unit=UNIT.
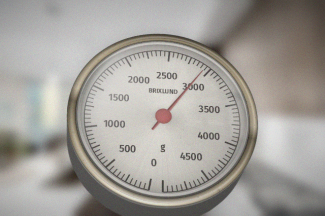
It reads value=2950 unit=g
